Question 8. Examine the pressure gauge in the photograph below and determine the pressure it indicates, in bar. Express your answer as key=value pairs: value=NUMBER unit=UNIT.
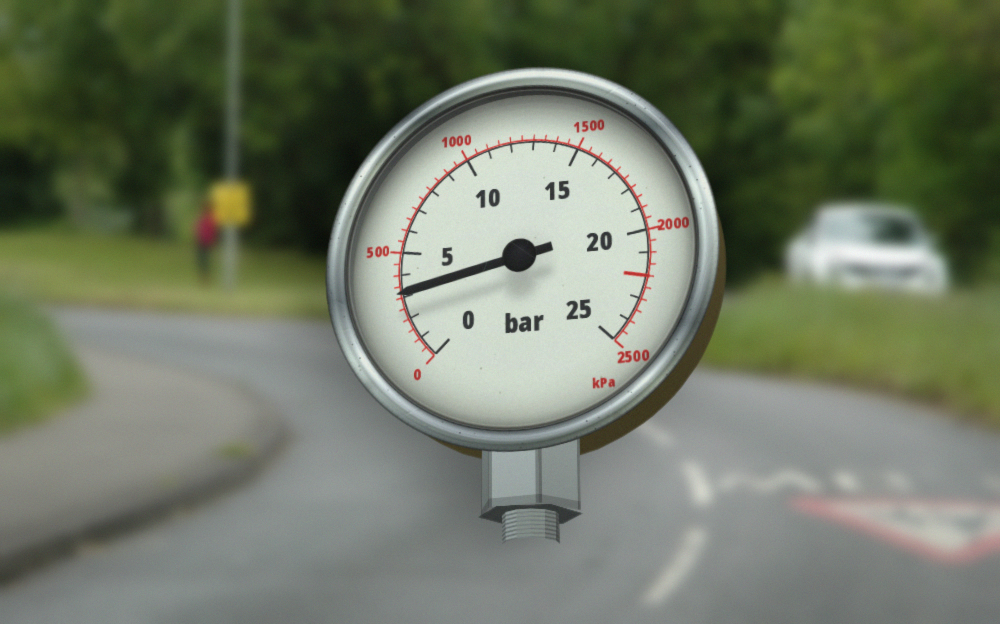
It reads value=3 unit=bar
